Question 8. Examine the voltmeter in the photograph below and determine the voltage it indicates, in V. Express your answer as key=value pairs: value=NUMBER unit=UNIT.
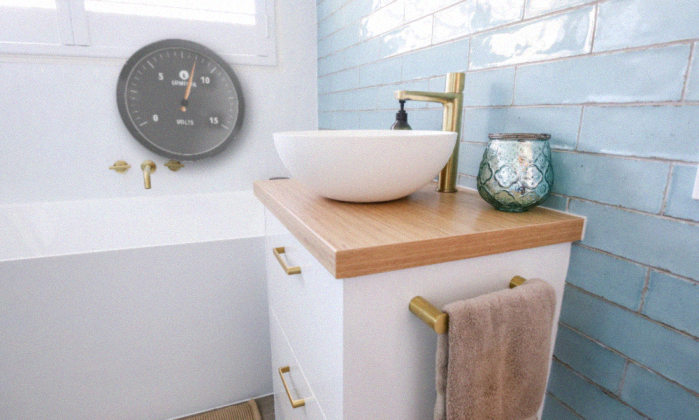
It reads value=8.5 unit=V
